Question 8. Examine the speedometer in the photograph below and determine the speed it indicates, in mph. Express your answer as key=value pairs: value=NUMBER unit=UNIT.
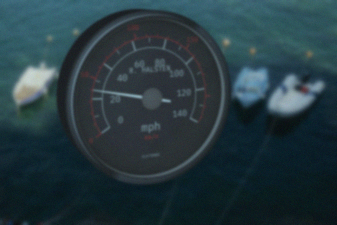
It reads value=25 unit=mph
